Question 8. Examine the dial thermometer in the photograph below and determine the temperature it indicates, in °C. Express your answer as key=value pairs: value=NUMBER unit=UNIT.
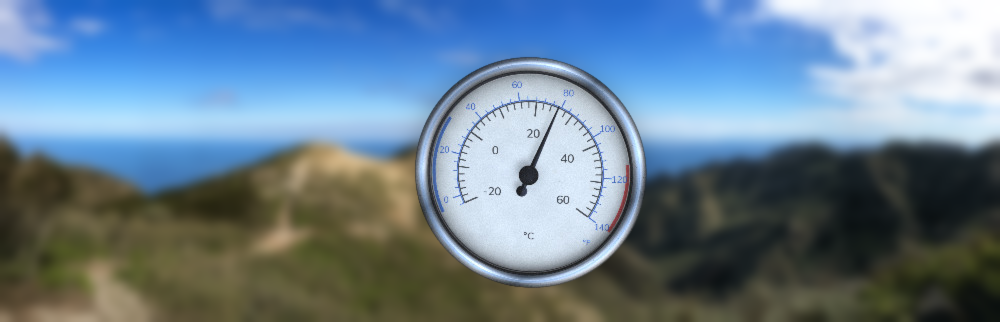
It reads value=26 unit=°C
